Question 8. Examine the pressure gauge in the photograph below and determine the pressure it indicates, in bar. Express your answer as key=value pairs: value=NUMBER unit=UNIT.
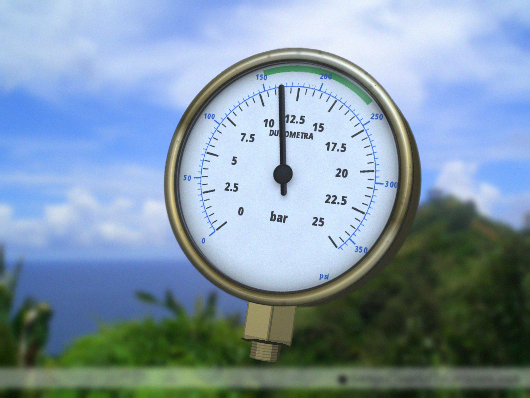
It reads value=11.5 unit=bar
